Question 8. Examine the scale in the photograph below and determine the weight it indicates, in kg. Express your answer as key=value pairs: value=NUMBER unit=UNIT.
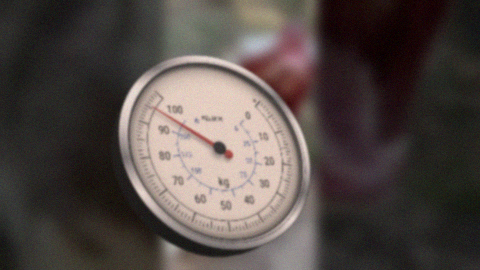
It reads value=95 unit=kg
